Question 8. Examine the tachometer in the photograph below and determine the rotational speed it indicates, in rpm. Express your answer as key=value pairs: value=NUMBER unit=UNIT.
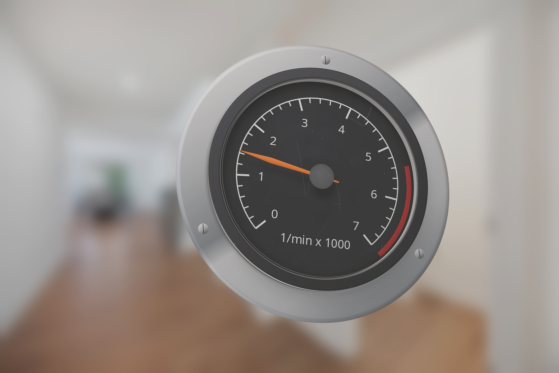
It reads value=1400 unit=rpm
